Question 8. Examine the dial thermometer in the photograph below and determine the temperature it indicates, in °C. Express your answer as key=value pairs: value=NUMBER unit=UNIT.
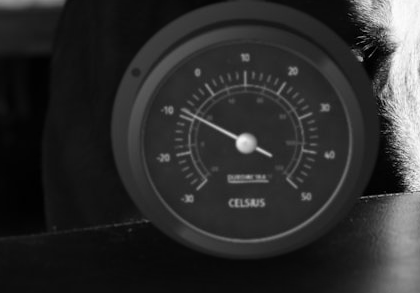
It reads value=-8 unit=°C
